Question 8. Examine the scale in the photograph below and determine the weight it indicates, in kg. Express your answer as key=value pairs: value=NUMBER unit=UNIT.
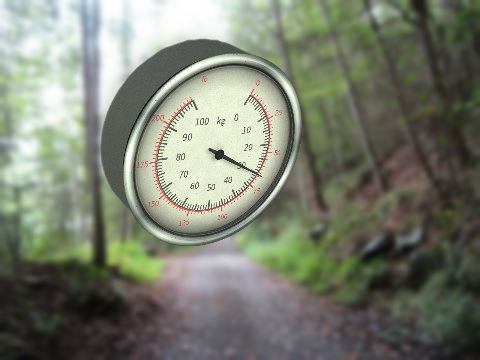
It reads value=30 unit=kg
